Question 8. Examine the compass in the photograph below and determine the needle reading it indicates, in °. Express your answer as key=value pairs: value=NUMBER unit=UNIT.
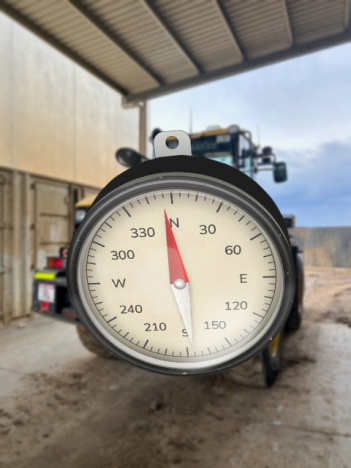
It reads value=355 unit=°
